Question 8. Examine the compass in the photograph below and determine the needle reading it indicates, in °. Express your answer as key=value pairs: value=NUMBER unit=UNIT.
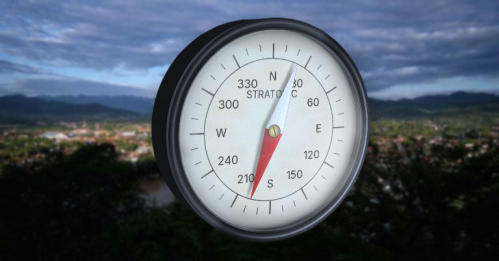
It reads value=200 unit=°
